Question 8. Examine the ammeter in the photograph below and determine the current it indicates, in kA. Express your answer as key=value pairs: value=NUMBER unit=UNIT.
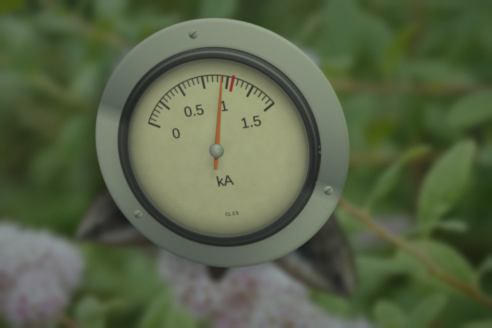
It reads value=0.95 unit=kA
